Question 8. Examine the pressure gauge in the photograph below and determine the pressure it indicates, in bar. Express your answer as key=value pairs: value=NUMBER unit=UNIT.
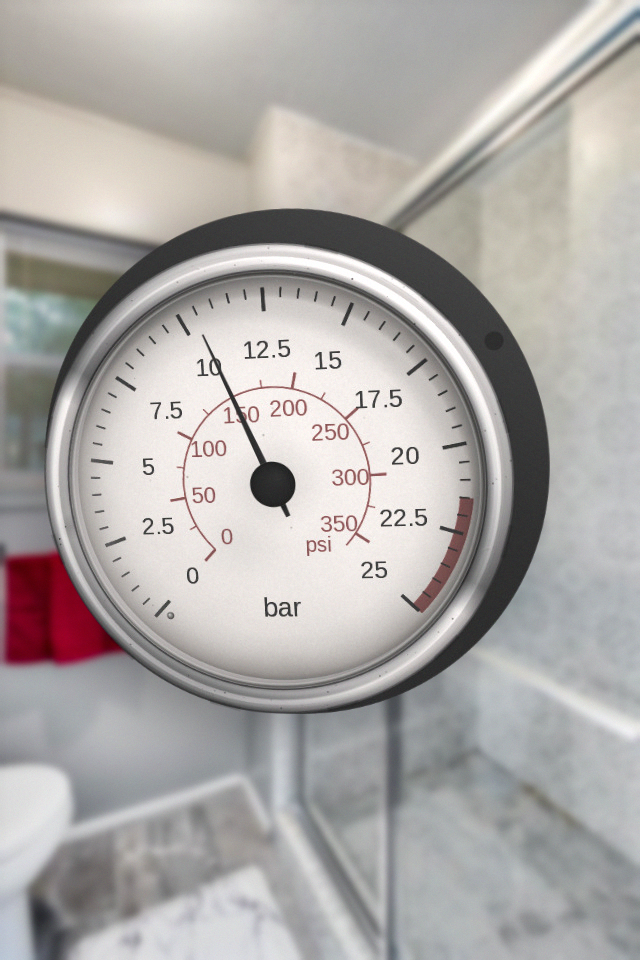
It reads value=10.5 unit=bar
